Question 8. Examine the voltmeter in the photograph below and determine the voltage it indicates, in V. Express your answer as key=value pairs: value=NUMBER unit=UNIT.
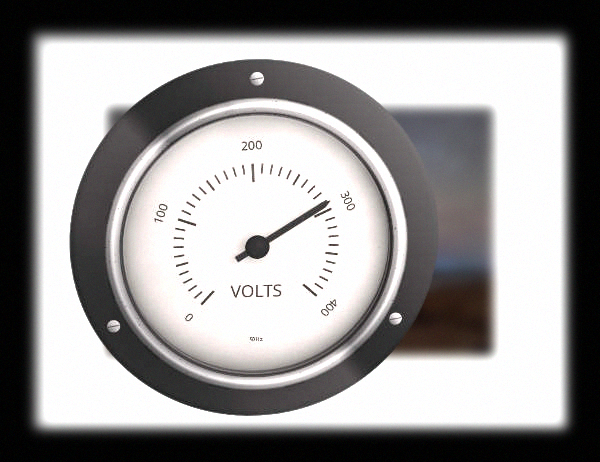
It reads value=290 unit=V
